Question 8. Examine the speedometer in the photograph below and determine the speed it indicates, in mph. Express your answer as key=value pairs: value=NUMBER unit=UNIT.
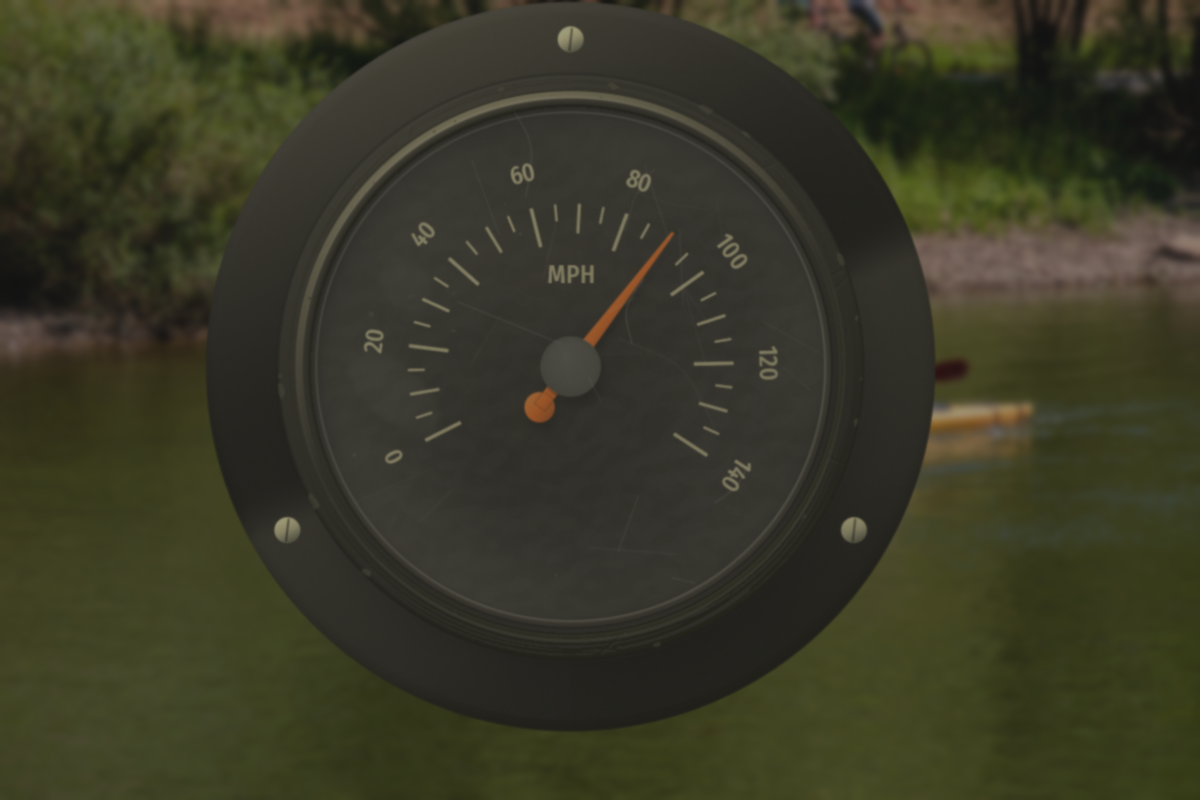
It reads value=90 unit=mph
